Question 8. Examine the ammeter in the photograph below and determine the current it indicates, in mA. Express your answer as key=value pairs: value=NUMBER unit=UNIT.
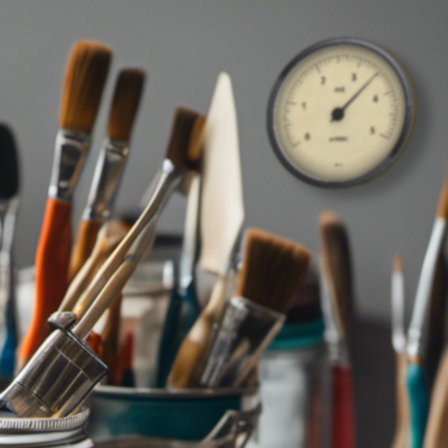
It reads value=3.5 unit=mA
